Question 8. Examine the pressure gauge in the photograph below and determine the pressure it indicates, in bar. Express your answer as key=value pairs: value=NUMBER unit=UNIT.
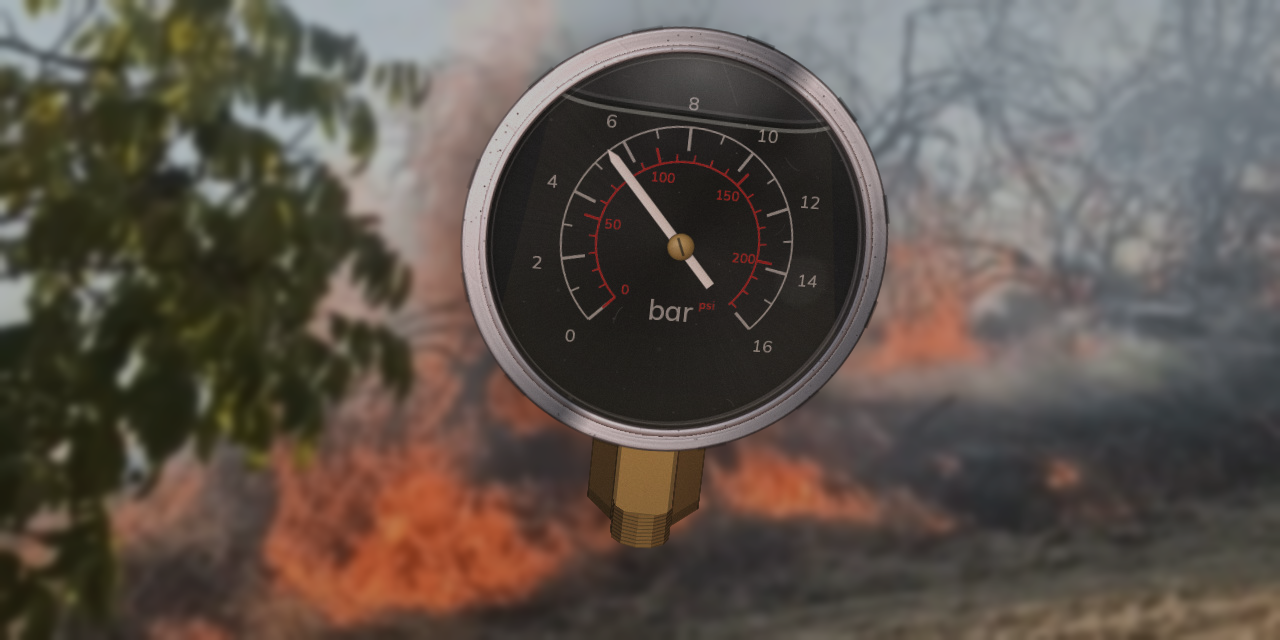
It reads value=5.5 unit=bar
